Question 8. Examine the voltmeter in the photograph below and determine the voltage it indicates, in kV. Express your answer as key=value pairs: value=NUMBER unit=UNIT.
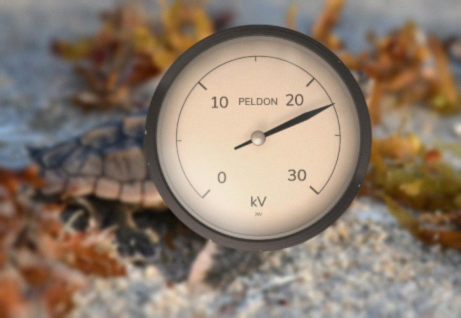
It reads value=22.5 unit=kV
